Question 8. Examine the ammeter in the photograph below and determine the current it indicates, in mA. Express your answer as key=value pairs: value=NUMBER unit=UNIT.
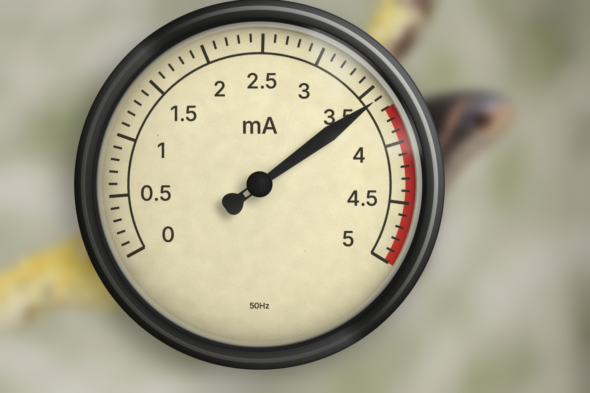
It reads value=3.6 unit=mA
